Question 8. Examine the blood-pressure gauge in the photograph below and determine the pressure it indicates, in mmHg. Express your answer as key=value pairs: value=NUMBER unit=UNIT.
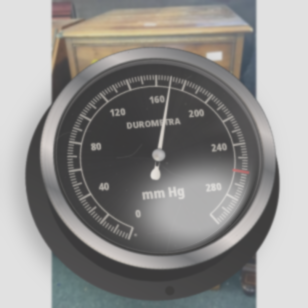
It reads value=170 unit=mmHg
